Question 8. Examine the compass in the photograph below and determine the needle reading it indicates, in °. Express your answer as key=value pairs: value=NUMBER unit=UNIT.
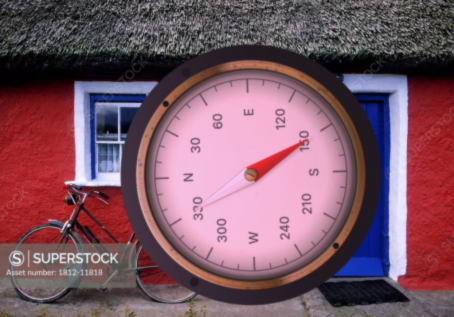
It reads value=150 unit=°
